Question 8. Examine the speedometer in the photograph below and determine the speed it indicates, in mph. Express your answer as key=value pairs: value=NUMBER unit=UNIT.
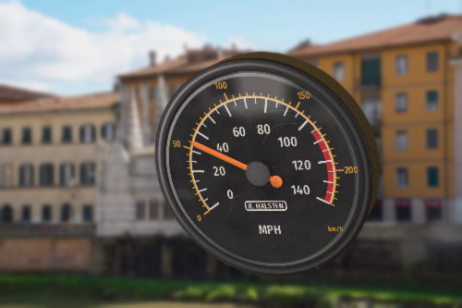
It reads value=35 unit=mph
